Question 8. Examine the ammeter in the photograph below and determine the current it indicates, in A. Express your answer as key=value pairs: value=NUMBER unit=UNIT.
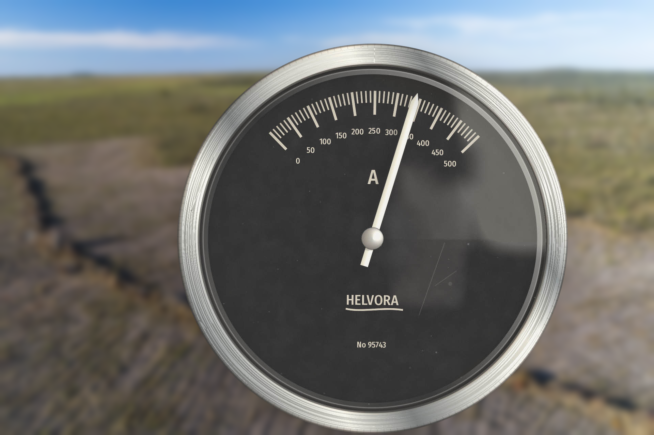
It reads value=340 unit=A
